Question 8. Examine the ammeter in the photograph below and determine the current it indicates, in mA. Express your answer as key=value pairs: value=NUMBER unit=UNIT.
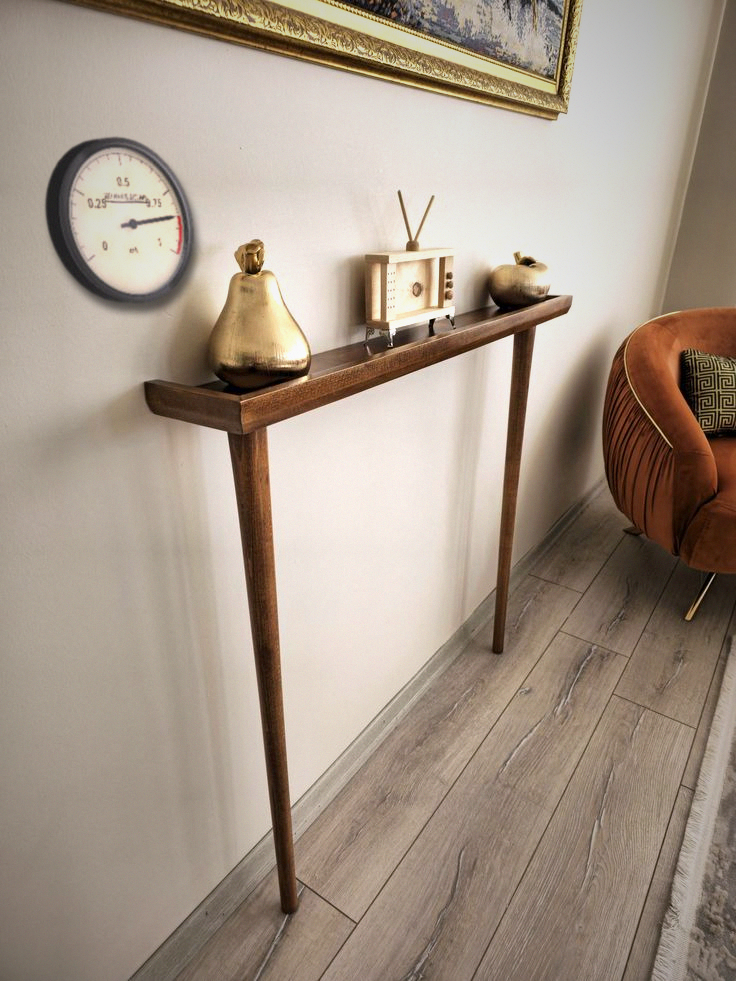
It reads value=0.85 unit=mA
